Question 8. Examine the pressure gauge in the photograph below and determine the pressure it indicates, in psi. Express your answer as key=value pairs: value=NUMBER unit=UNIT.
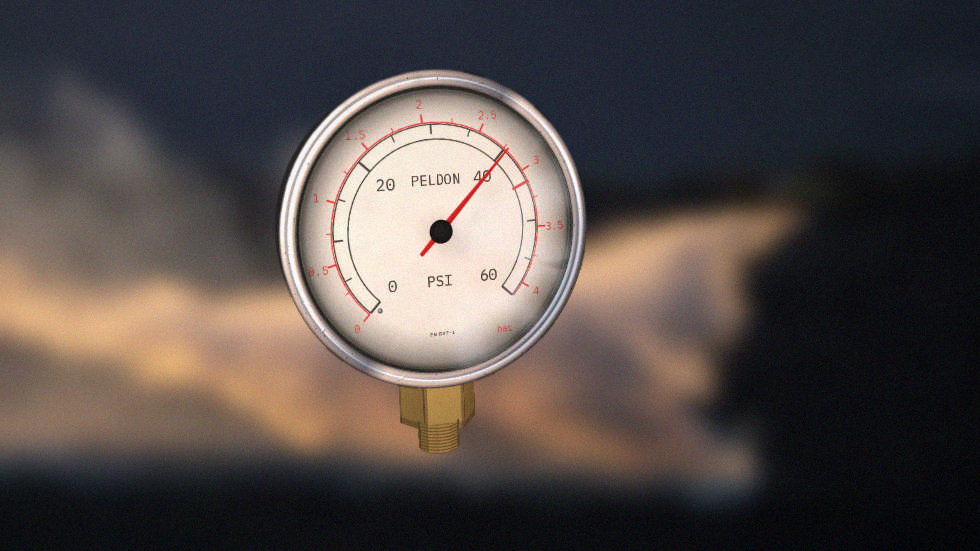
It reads value=40 unit=psi
